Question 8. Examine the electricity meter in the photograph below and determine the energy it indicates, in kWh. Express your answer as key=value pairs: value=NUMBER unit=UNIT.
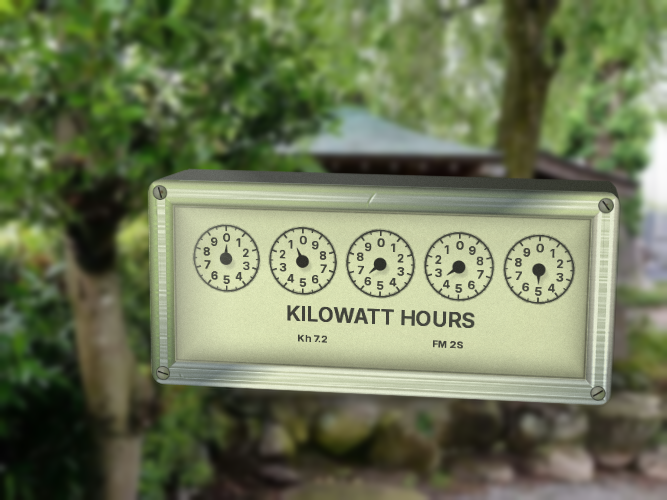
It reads value=635 unit=kWh
